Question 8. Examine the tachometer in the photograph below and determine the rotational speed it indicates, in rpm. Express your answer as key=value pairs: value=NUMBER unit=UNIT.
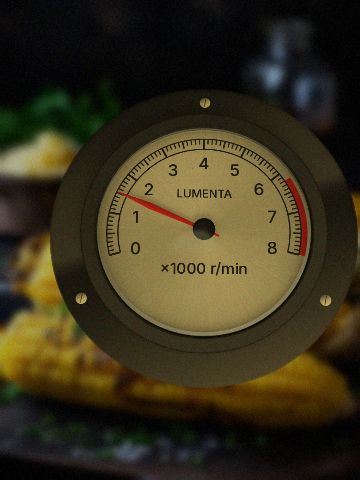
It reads value=1500 unit=rpm
